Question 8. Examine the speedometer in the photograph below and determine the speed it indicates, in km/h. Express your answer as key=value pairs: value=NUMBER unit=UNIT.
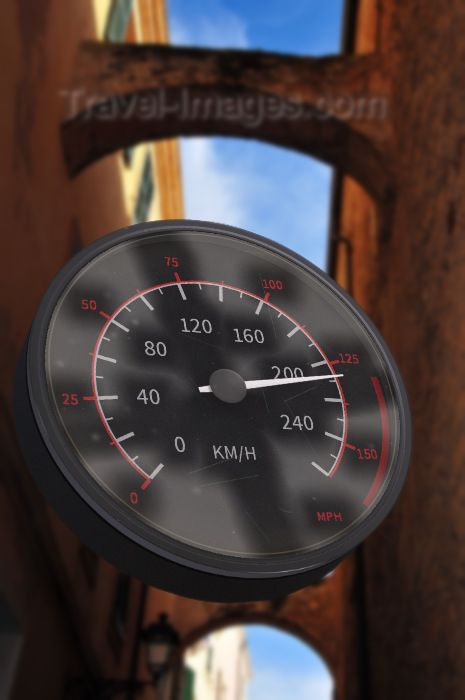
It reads value=210 unit=km/h
